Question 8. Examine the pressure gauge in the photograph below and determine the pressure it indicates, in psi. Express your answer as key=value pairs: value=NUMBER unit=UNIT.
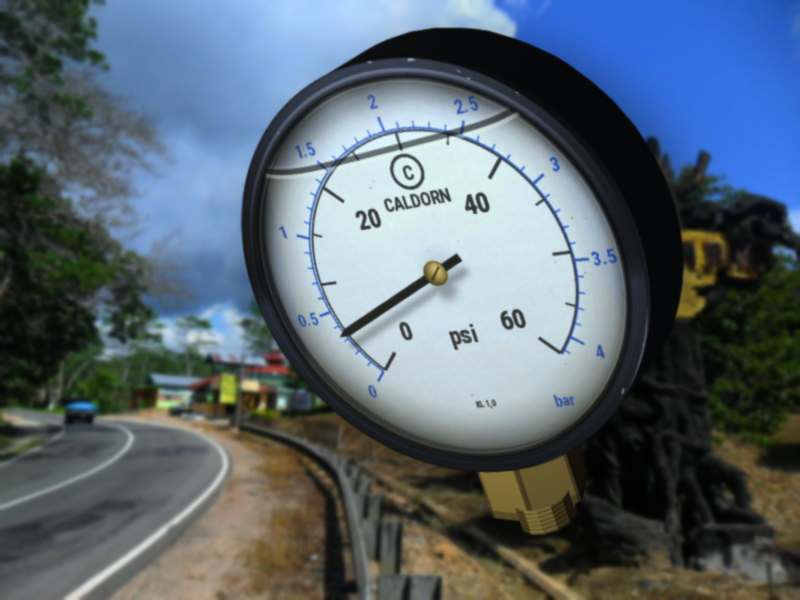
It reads value=5 unit=psi
